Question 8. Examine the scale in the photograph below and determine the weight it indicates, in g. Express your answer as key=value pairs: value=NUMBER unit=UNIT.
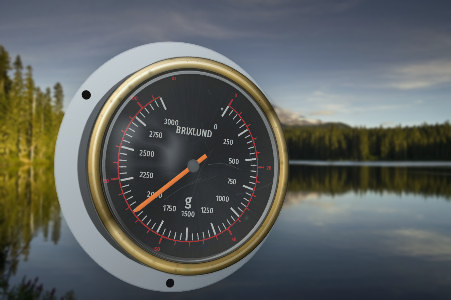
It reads value=2000 unit=g
